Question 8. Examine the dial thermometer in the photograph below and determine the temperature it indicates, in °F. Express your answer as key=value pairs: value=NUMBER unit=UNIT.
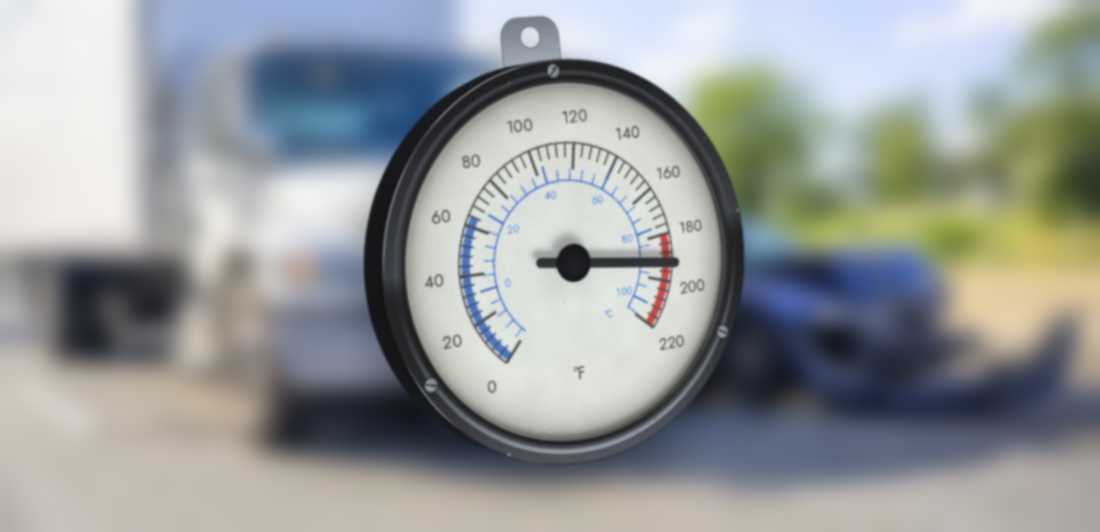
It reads value=192 unit=°F
